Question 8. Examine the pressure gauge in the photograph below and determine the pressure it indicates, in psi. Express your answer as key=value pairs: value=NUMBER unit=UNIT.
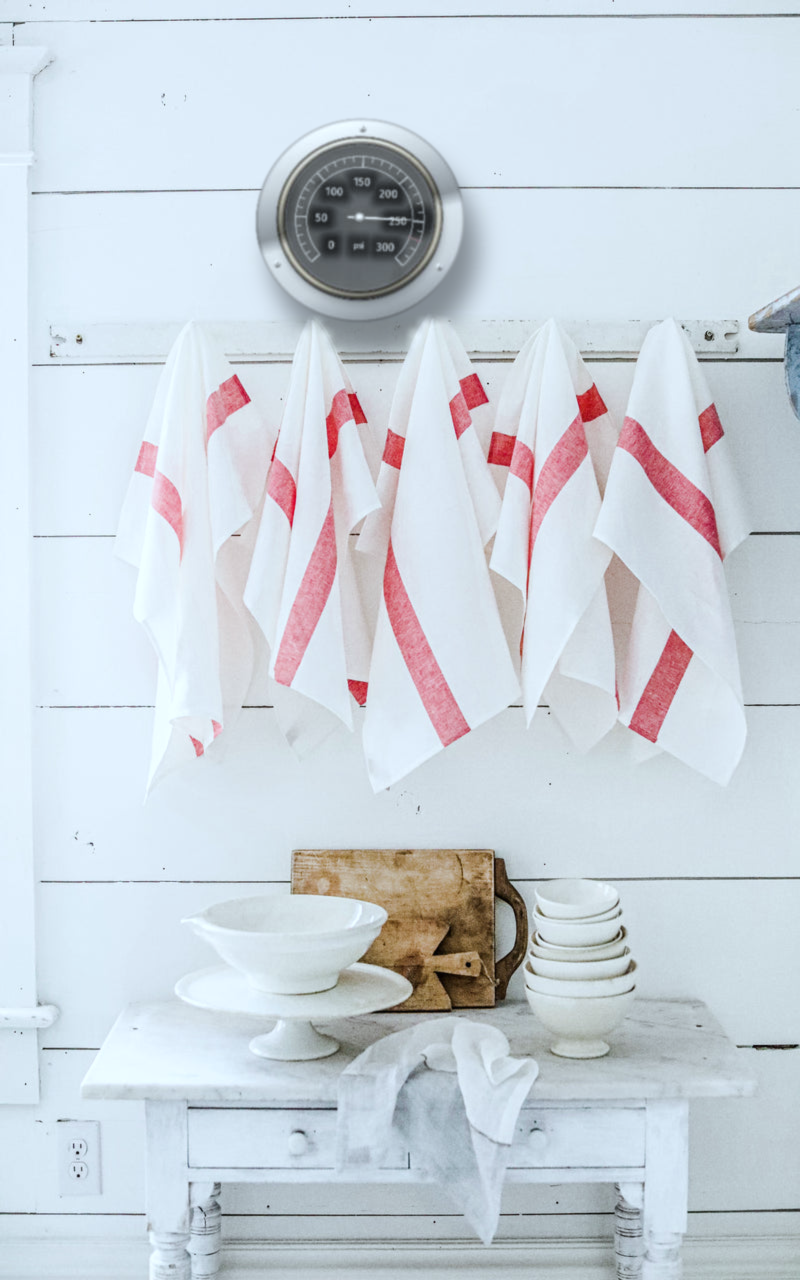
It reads value=250 unit=psi
